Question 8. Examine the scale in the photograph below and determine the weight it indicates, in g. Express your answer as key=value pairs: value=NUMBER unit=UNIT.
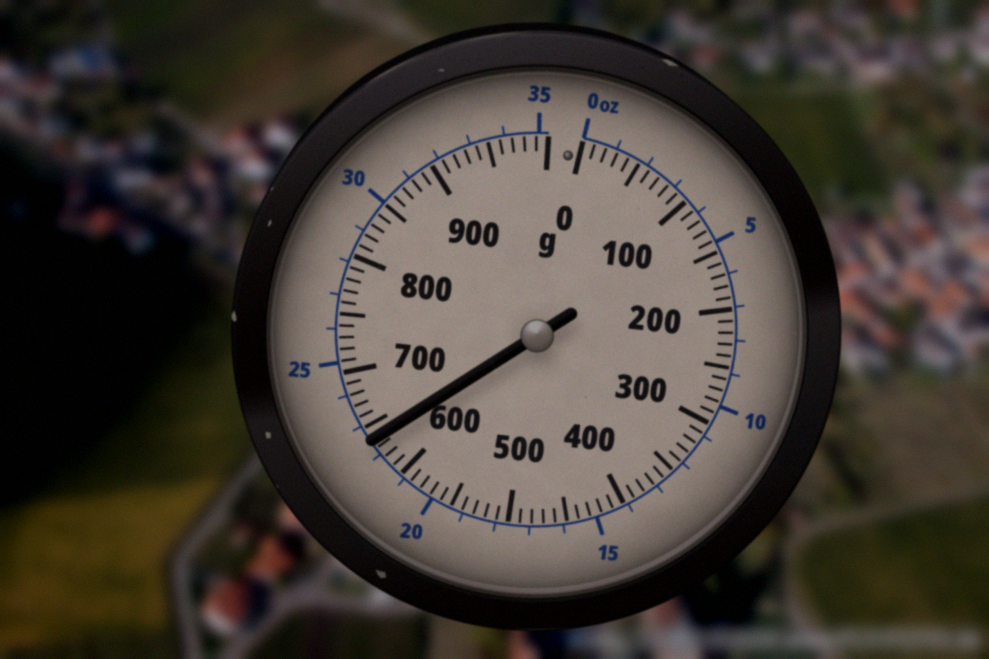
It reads value=640 unit=g
